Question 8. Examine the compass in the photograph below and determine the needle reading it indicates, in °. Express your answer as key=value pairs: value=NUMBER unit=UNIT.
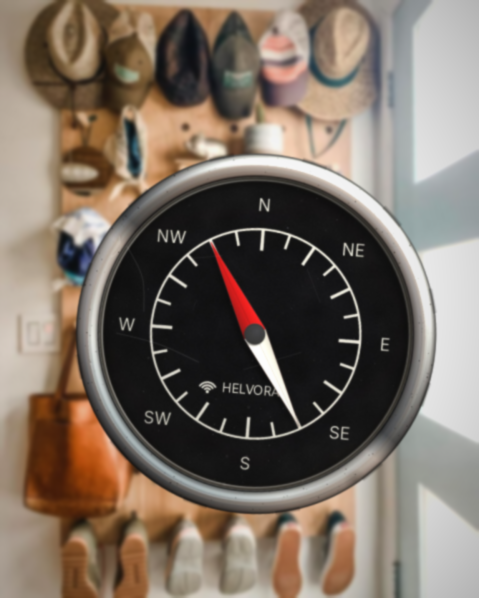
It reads value=330 unit=°
